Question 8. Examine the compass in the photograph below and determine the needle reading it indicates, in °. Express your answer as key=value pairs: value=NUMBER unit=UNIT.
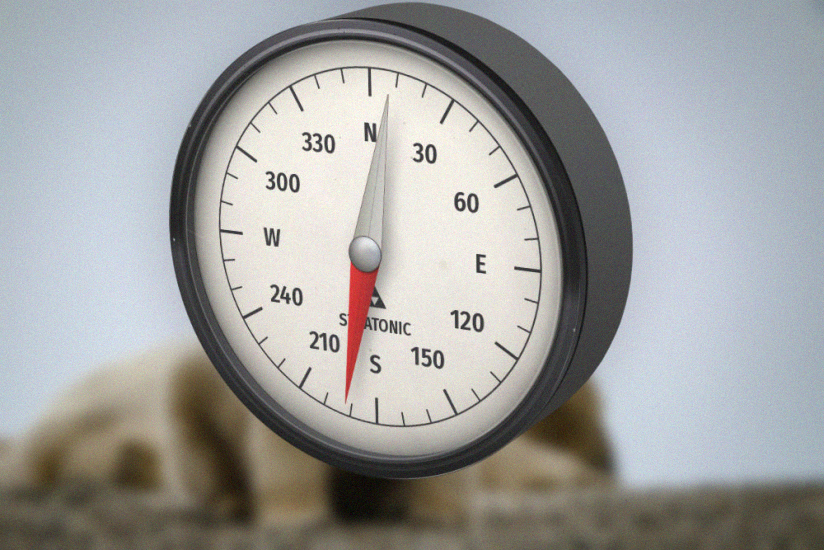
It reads value=190 unit=°
